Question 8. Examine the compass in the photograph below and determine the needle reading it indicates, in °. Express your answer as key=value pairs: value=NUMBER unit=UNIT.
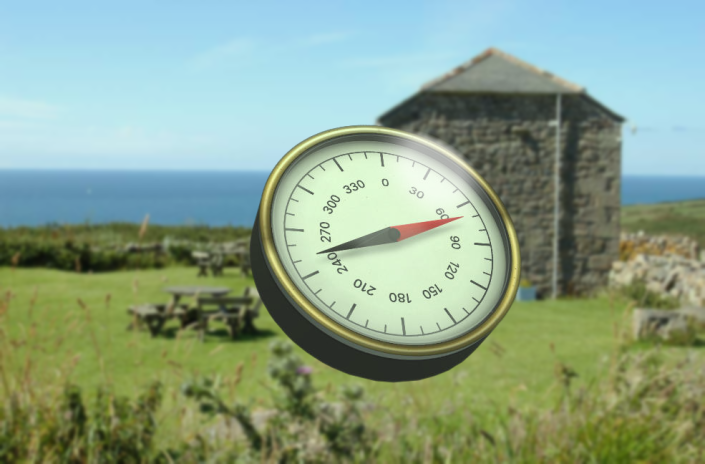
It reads value=70 unit=°
